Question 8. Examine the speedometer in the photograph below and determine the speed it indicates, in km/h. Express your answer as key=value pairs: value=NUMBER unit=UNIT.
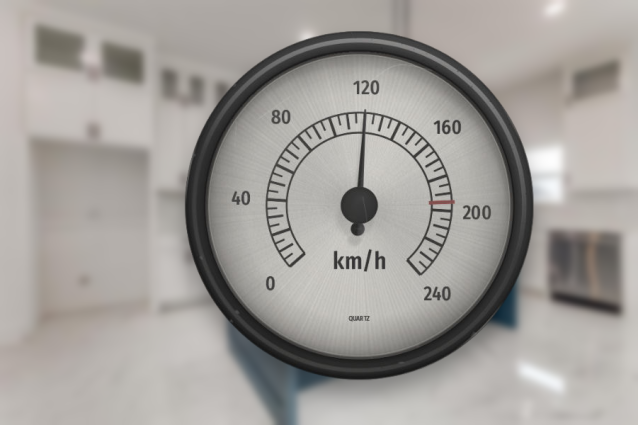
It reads value=120 unit=km/h
